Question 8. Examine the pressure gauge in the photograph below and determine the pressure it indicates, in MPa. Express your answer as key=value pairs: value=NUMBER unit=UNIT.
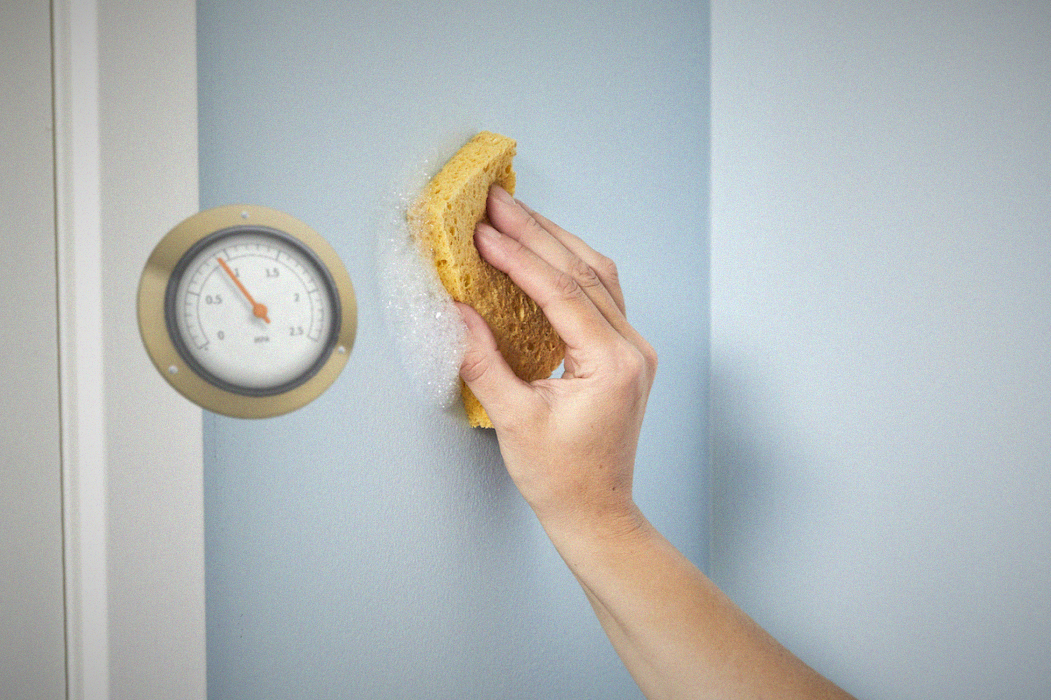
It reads value=0.9 unit=MPa
